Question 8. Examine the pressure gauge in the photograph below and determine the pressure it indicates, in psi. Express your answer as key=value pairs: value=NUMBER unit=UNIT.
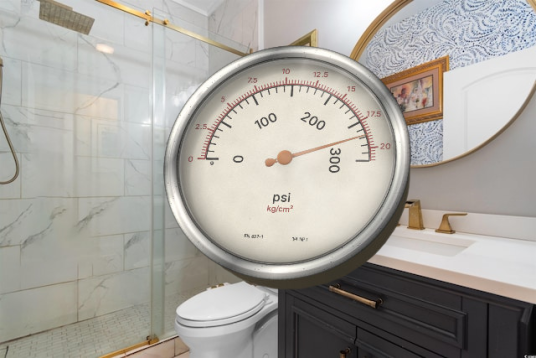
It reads value=270 unit=psi
